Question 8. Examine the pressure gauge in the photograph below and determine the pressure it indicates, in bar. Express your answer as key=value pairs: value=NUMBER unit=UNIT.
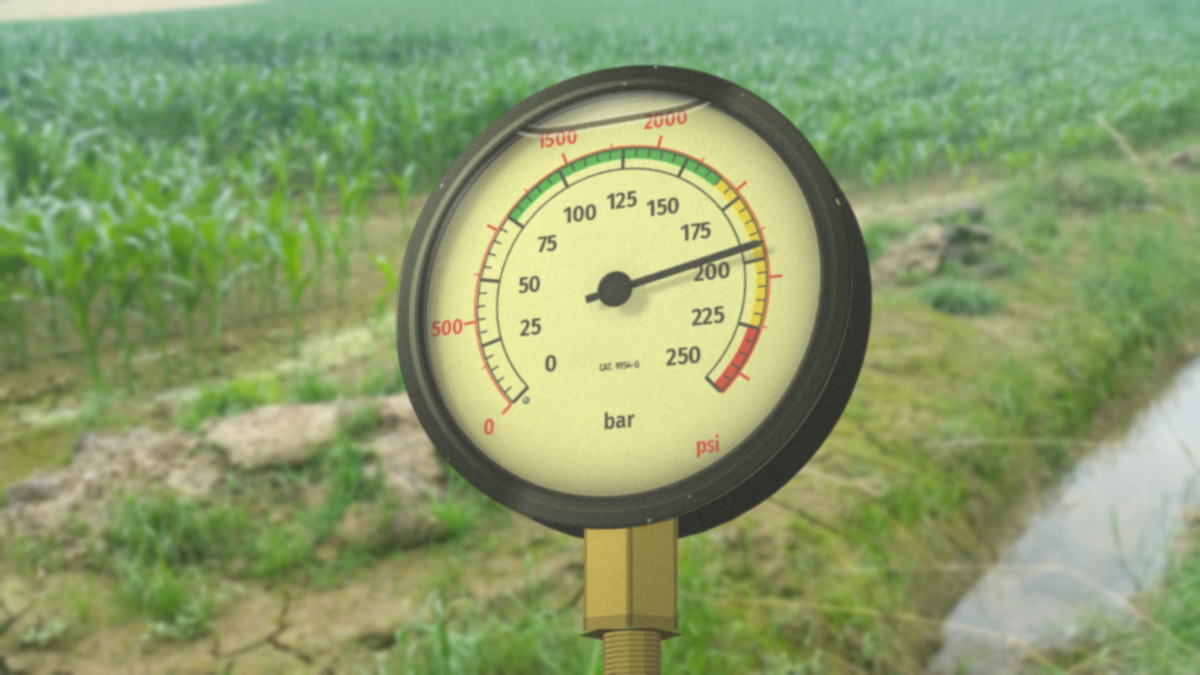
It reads value=195 unit=bar
